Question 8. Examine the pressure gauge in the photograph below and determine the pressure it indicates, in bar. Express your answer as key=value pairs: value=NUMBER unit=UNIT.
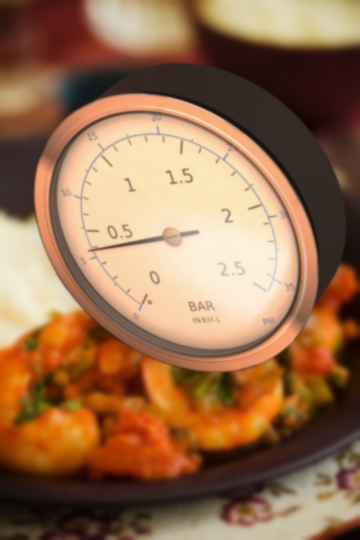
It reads value=0.4 unit=bar
